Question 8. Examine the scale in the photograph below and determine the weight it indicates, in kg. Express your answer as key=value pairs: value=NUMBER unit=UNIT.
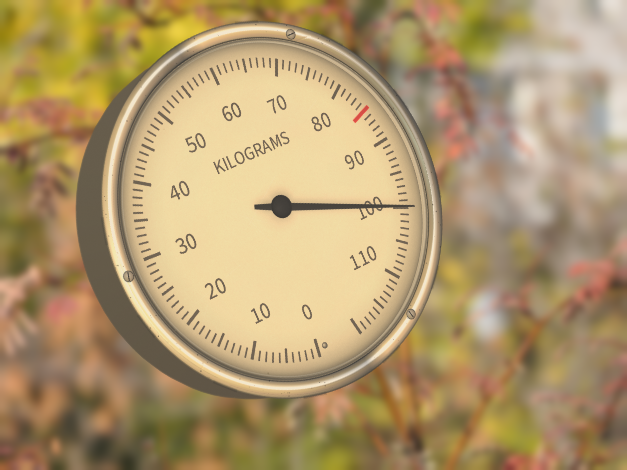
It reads value=100 unit=kg
